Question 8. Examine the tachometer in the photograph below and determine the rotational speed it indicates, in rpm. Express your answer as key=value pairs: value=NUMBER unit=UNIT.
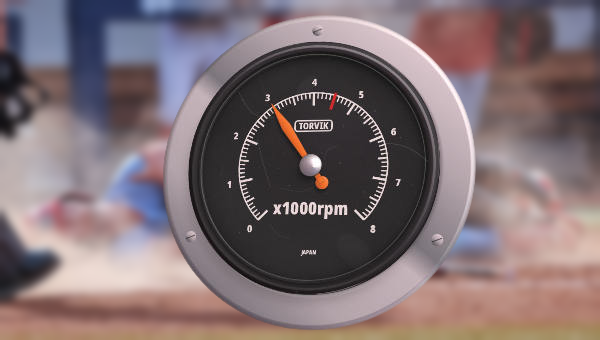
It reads value=3000 unit=rpm
